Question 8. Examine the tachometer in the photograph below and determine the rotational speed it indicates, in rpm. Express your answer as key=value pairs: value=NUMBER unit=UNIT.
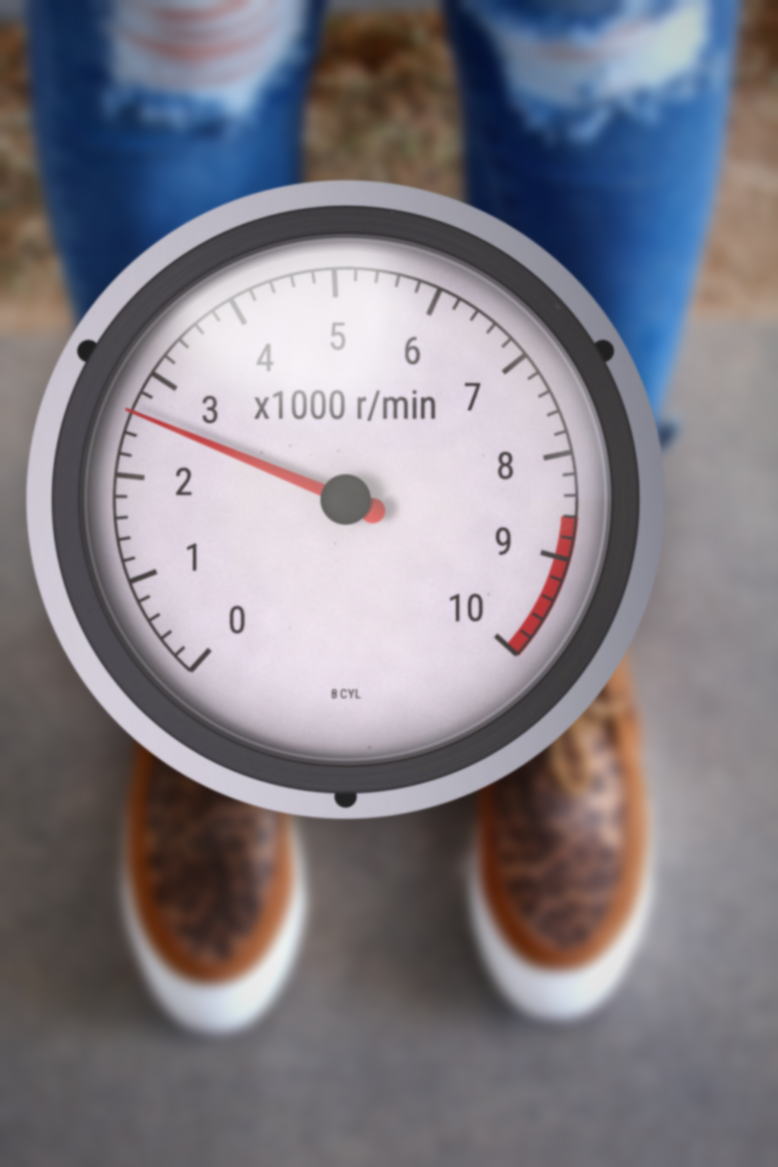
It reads value=2600 unit=rpm
